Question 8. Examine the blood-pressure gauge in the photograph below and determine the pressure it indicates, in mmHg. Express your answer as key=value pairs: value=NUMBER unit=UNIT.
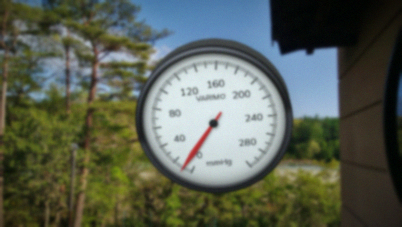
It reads value=10 unit=mmHg
